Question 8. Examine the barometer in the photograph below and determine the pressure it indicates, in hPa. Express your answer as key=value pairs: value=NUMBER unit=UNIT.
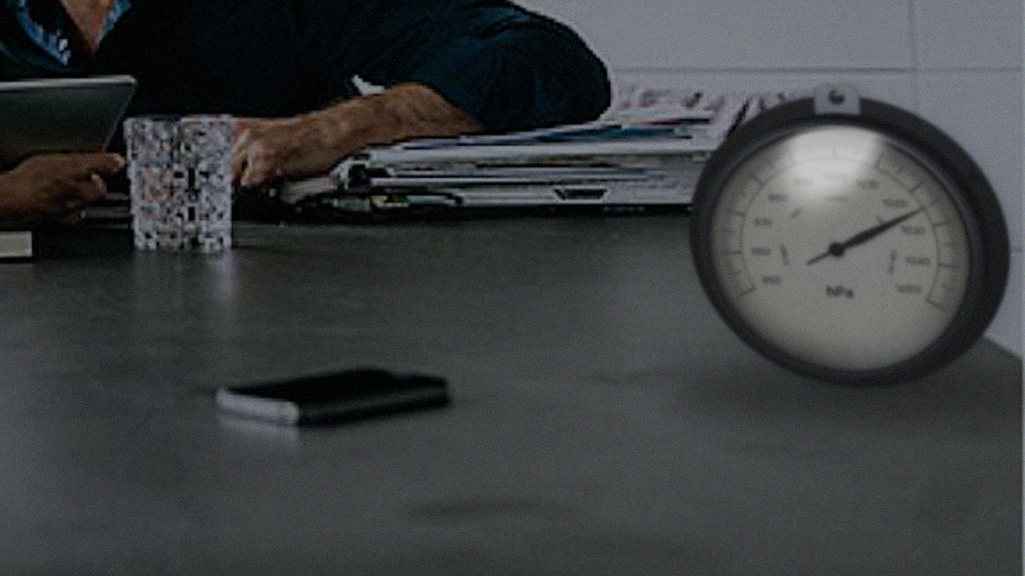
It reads value=1025 unit=hPa
